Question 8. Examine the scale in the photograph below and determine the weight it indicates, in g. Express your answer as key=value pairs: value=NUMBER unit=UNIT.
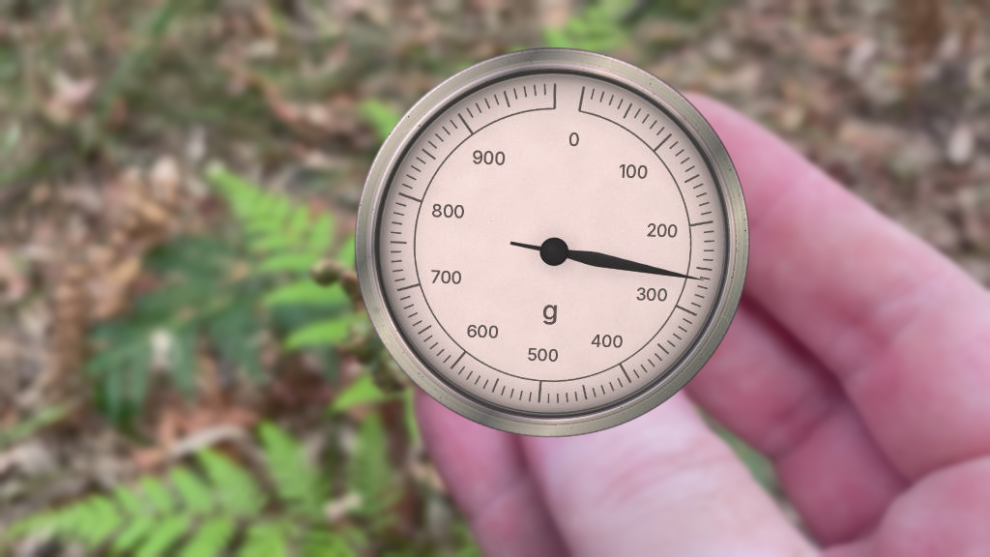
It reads value=260 unit=g
